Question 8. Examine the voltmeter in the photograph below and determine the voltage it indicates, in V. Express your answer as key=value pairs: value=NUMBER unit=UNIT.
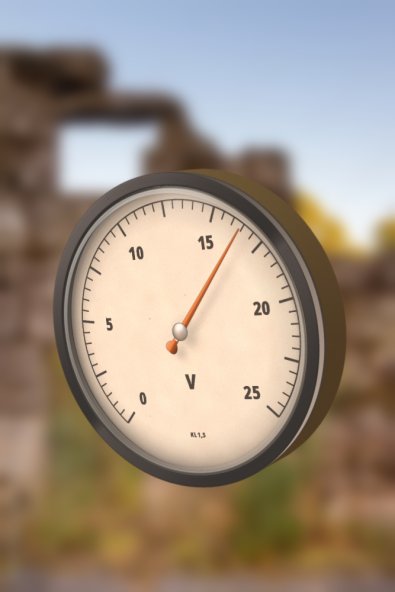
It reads value=16.5 unit=V
